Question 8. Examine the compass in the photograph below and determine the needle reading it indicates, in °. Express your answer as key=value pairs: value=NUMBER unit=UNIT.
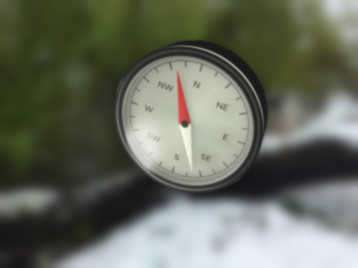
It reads value=337.5 unit=°
